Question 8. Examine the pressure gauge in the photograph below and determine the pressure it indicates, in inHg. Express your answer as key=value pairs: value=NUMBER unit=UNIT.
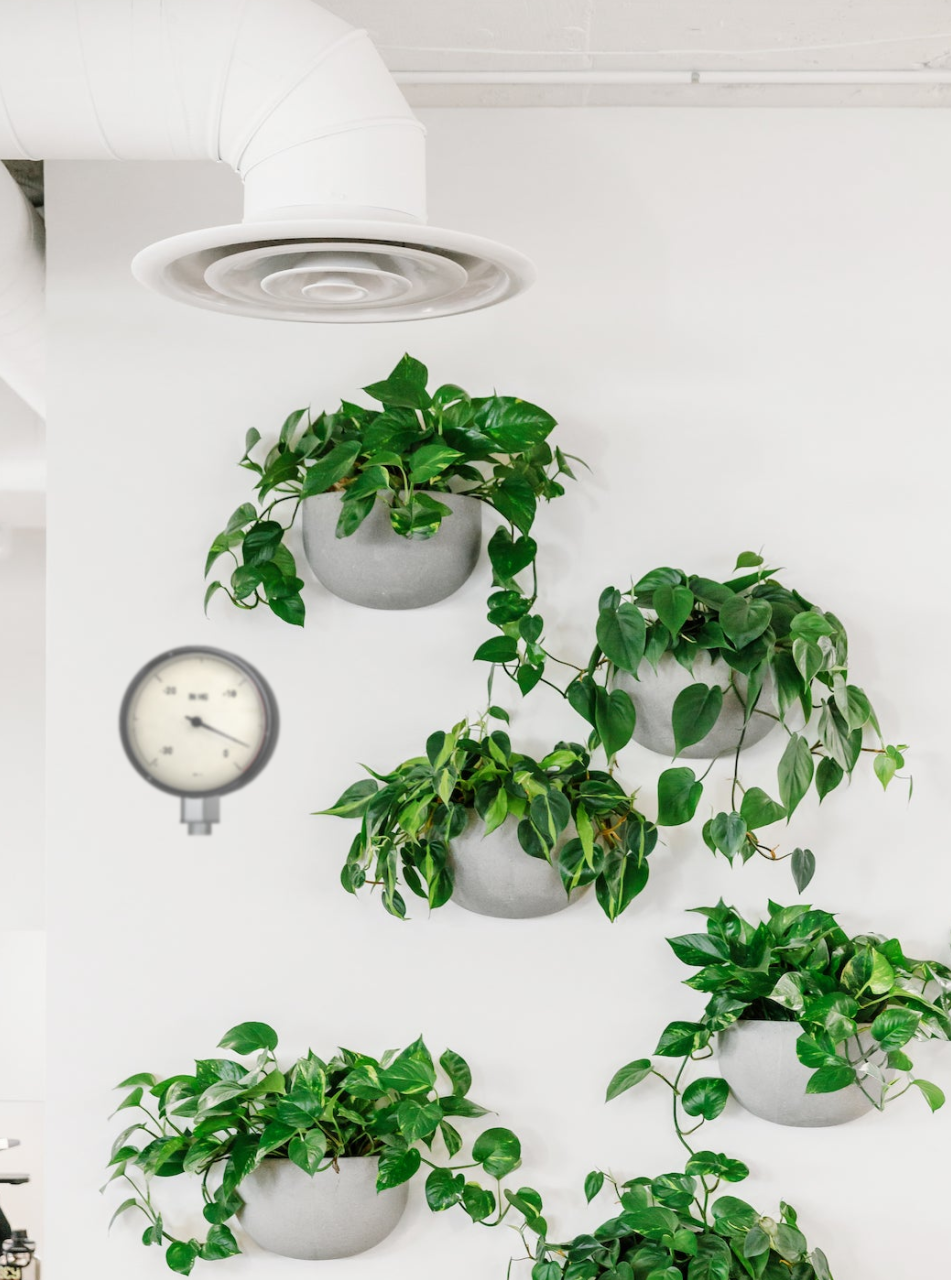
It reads value=-2.5 unit=inHg
